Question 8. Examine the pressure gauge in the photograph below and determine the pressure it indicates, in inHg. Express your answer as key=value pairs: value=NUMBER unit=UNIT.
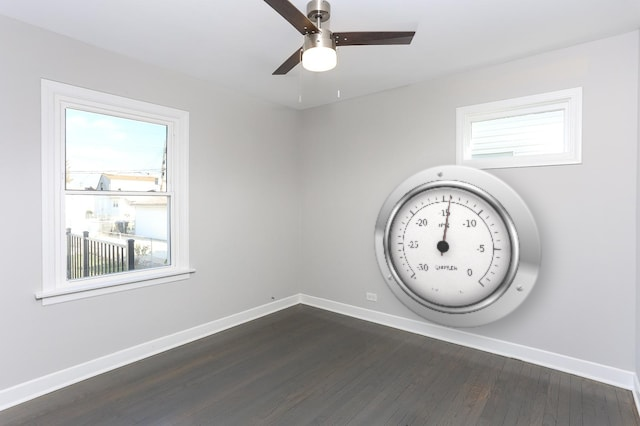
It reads value=-14 unit=inHg
